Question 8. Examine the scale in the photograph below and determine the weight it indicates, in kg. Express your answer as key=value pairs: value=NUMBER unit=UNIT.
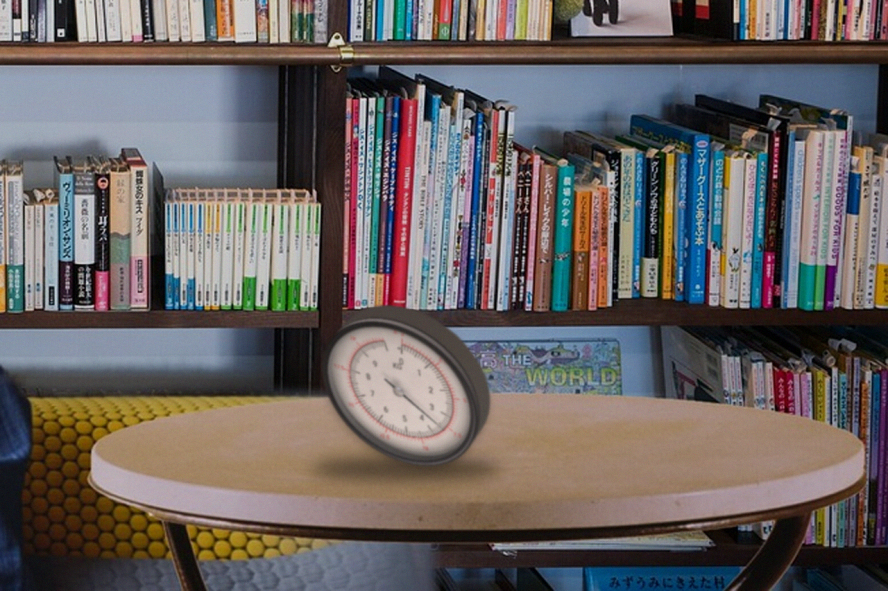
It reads value=3.5 unit=kg
